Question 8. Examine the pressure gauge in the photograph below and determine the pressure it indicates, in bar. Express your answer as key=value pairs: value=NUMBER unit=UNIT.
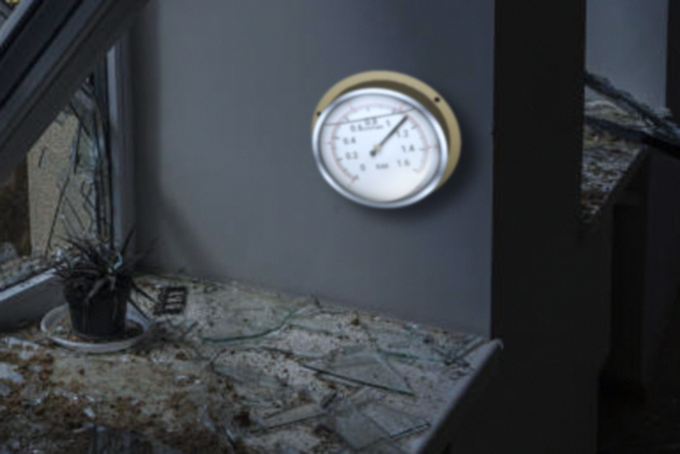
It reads value=1.1 unit=bar
